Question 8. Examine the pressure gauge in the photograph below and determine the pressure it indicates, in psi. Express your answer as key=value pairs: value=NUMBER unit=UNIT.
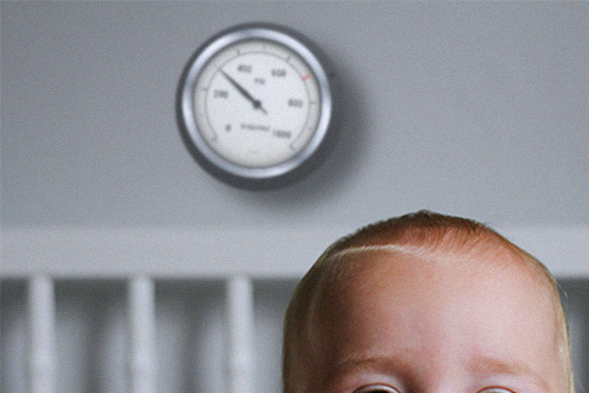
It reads value=300 unit=psi
